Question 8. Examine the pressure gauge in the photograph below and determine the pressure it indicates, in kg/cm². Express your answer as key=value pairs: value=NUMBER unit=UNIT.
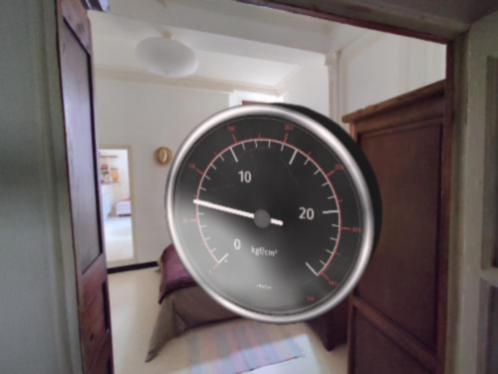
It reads value=5 unit=kg/cm²
